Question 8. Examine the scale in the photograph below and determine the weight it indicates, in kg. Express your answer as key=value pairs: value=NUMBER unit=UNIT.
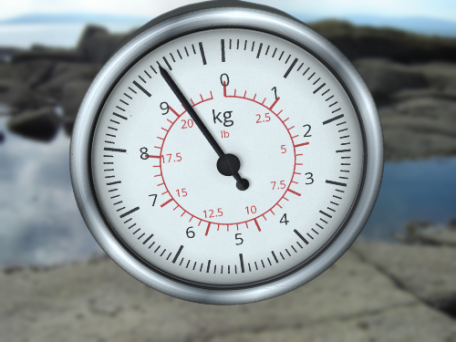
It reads value=9.4 unit=kg
